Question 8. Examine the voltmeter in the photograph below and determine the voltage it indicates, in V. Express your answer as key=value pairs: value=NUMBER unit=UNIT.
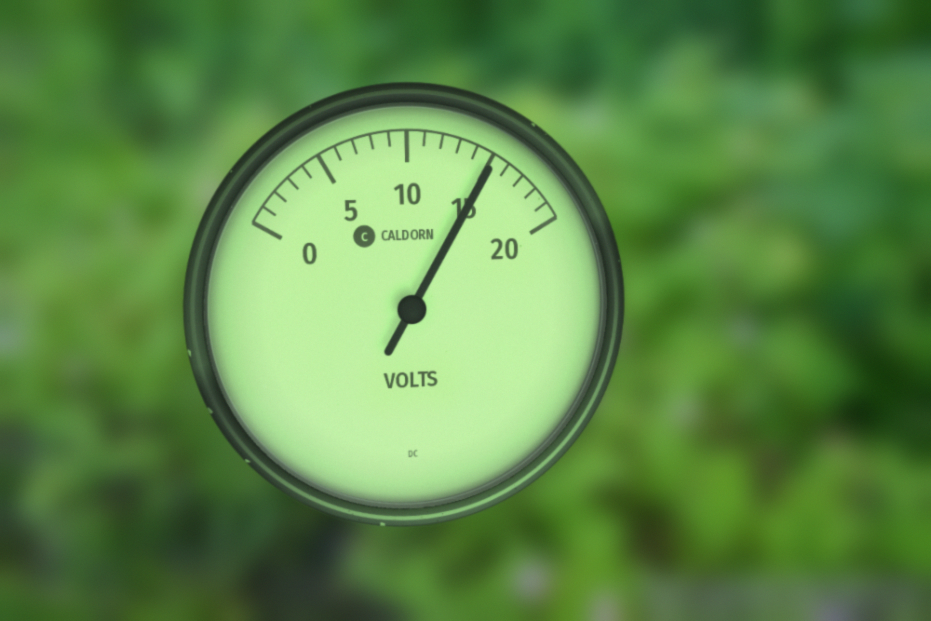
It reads value=15 unit=V
